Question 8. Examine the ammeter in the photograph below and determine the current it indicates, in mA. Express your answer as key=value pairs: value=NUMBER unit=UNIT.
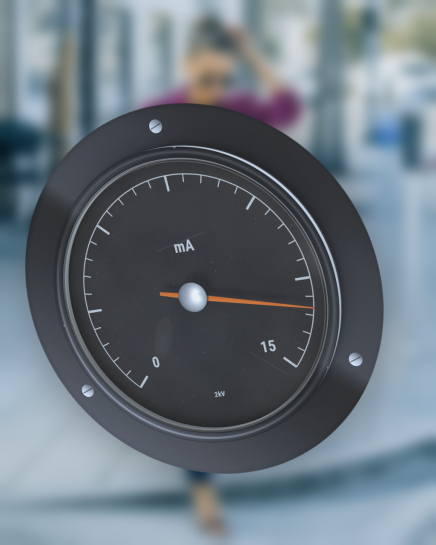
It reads value=13.25 unit=mA
